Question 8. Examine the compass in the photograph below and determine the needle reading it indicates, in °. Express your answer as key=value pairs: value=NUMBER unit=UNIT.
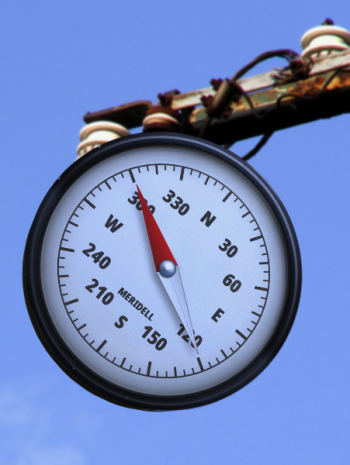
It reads value=300 unit=°
